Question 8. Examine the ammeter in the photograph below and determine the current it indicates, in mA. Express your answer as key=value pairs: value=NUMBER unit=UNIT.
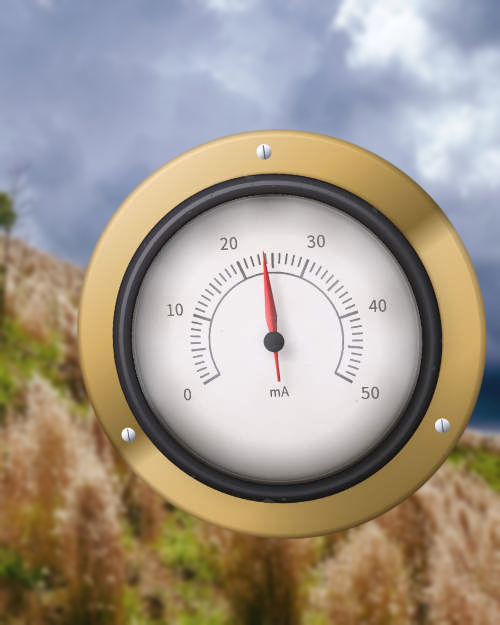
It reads value=24 unit=mA
